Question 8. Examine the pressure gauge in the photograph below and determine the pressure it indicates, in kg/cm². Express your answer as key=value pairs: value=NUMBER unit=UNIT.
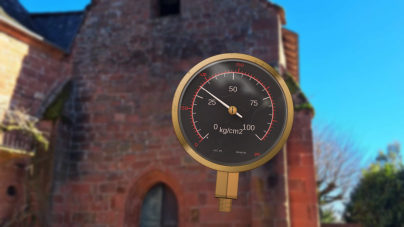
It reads value=30 unit=kg/cm²
